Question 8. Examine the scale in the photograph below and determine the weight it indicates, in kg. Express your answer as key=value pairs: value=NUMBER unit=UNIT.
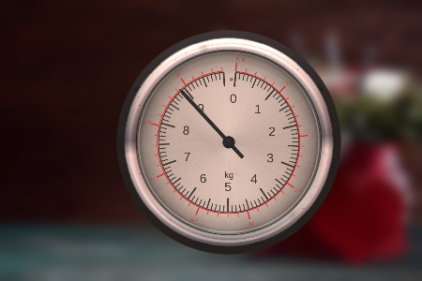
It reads value=8.9 unit=kg
